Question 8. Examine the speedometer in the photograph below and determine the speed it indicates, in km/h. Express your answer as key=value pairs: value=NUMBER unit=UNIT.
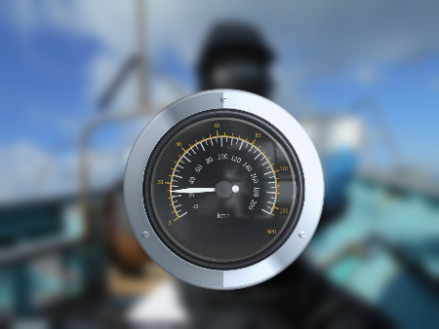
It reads value=25 unit=km/h
